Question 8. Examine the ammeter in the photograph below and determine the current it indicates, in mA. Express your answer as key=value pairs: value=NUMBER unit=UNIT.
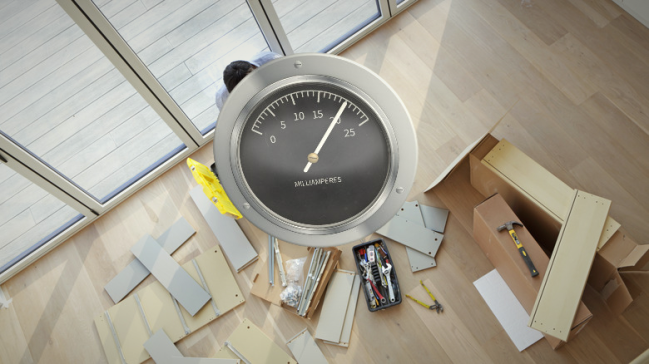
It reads value=20 unit=mA
